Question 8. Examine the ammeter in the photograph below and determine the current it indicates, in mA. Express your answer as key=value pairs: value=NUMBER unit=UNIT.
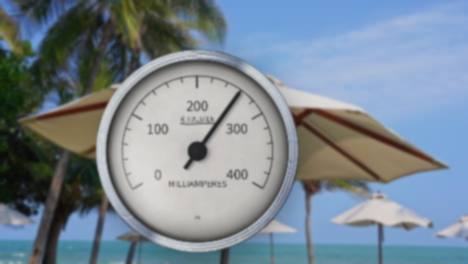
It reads value=260 unit=mA
